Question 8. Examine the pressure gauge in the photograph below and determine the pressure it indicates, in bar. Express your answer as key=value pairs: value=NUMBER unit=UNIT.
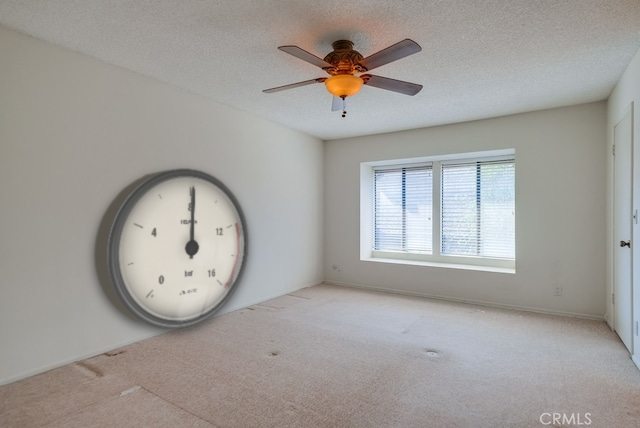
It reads value=8 unit=bar
